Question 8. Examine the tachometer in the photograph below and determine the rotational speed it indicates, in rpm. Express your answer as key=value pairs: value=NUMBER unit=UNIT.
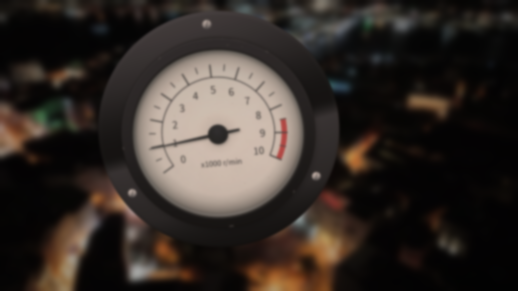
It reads value=1000 unit=rpm
